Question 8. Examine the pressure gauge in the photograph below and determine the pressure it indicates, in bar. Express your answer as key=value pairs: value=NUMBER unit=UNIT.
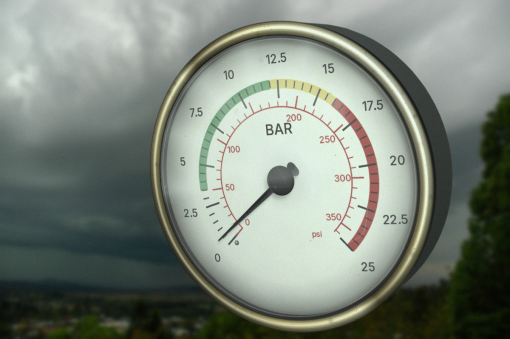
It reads value=0.5 unit=bar
